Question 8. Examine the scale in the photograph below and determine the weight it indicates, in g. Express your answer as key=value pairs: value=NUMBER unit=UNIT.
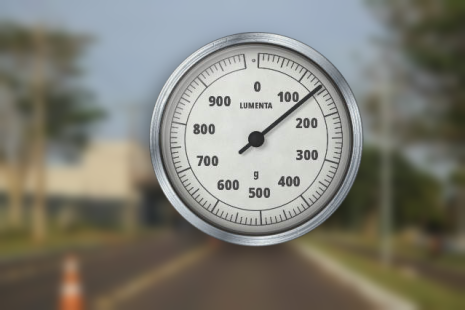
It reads value=140 unit=g
